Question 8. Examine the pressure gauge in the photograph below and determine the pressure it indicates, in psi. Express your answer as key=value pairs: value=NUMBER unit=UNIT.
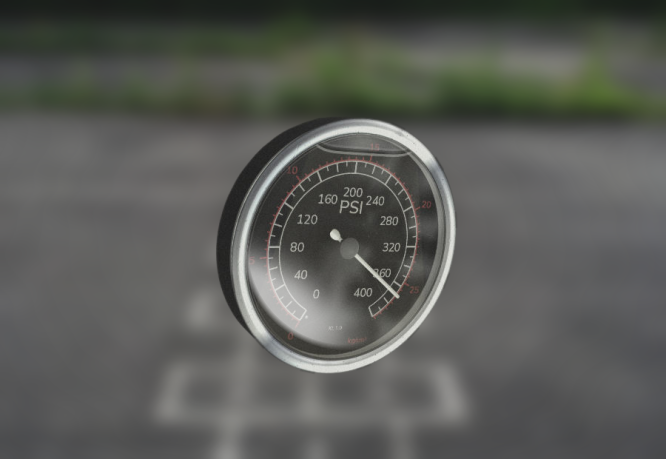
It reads value=370 unit=psi
